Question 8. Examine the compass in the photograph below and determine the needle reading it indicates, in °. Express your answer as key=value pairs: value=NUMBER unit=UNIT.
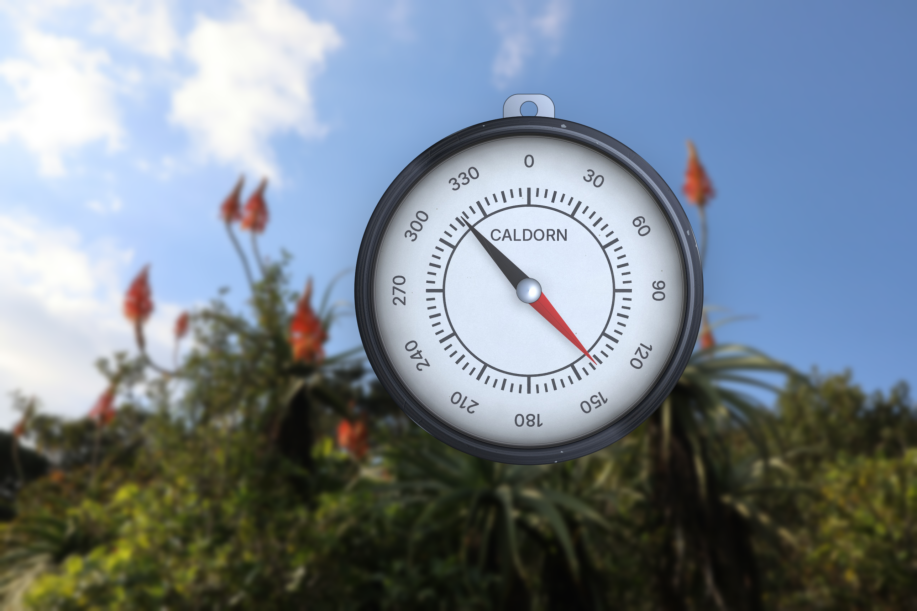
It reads value=137.5 unit=°
